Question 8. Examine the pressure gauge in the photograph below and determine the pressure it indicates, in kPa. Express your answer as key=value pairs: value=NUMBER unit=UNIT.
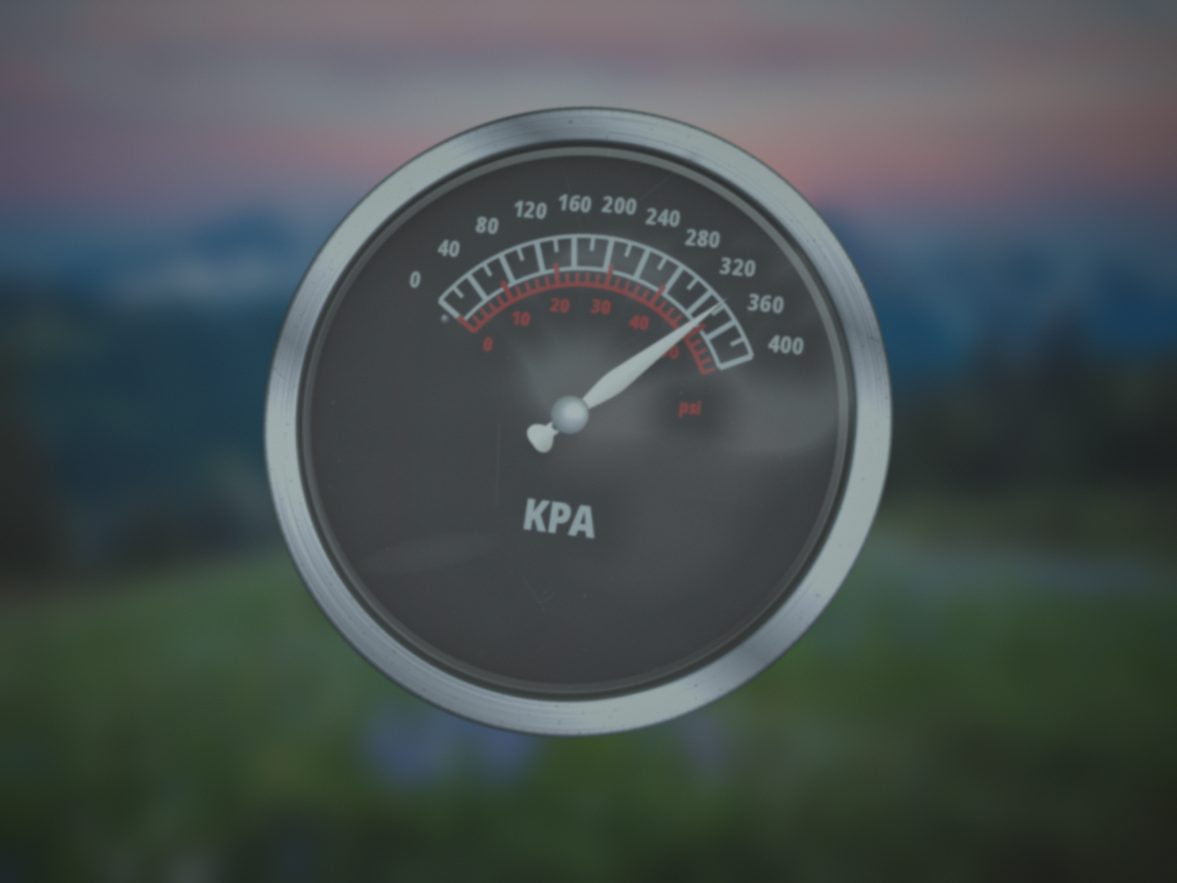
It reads value=340 unit=kPa
